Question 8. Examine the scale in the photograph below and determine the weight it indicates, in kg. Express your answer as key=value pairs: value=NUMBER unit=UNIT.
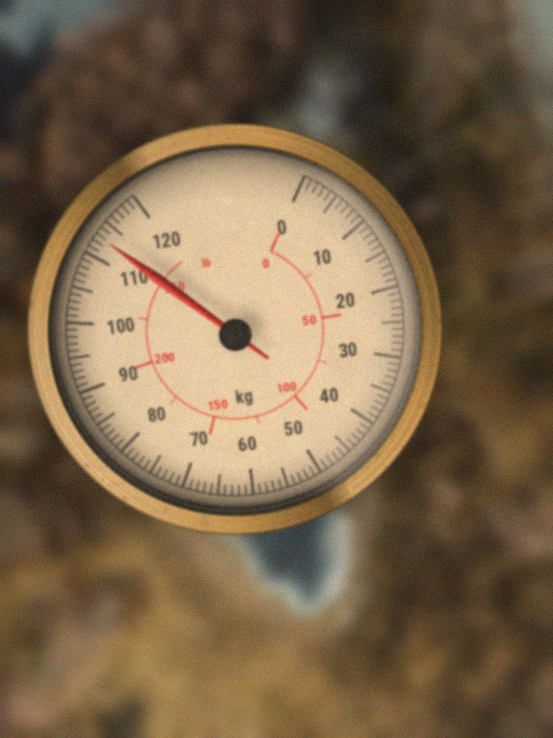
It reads value=113 unit=kg
